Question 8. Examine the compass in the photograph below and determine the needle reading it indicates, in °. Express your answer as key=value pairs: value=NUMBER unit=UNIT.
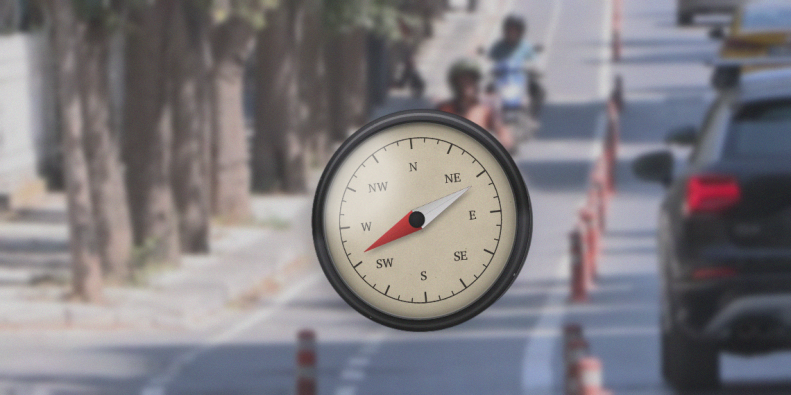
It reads value=245 unit=°
